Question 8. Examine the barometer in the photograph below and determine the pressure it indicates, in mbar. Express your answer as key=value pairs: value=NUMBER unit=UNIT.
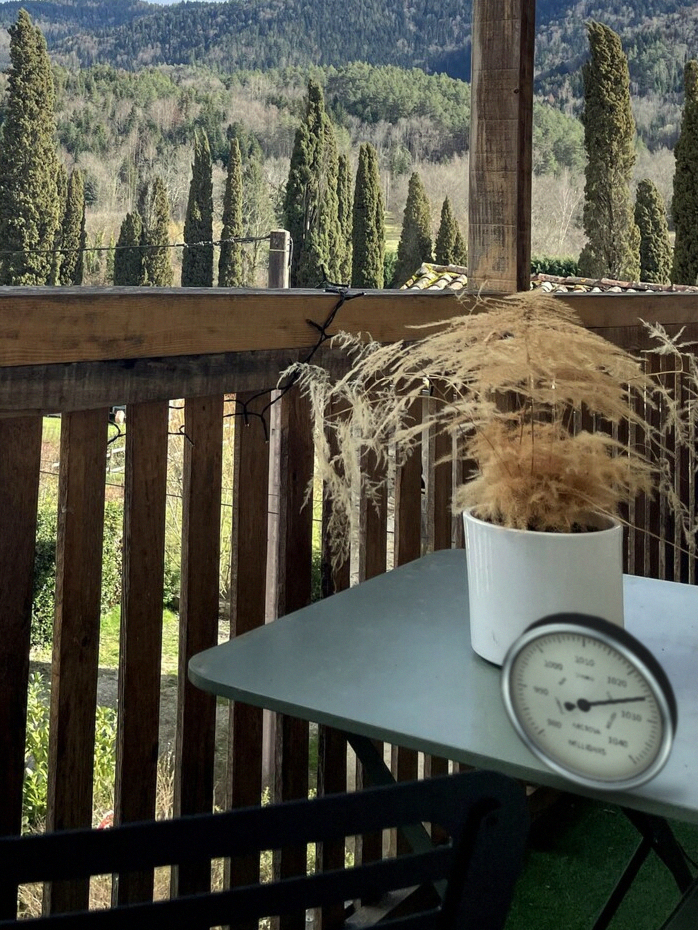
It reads value=1025 unit=mbar
